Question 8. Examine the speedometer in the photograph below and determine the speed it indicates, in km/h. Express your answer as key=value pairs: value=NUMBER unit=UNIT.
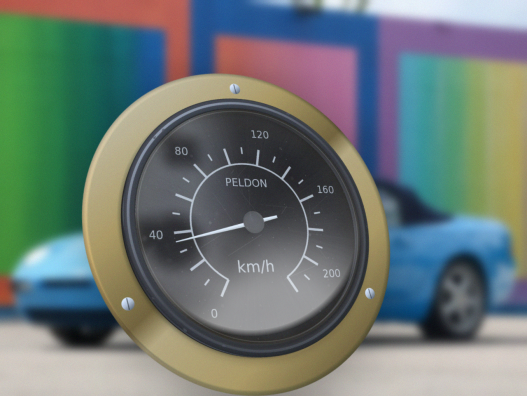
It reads value=35 unit=km/h
